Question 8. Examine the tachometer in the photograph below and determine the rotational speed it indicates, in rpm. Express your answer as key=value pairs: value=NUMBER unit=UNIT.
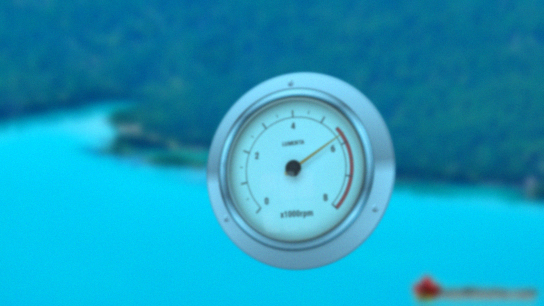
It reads value=5750 unit=rpm
